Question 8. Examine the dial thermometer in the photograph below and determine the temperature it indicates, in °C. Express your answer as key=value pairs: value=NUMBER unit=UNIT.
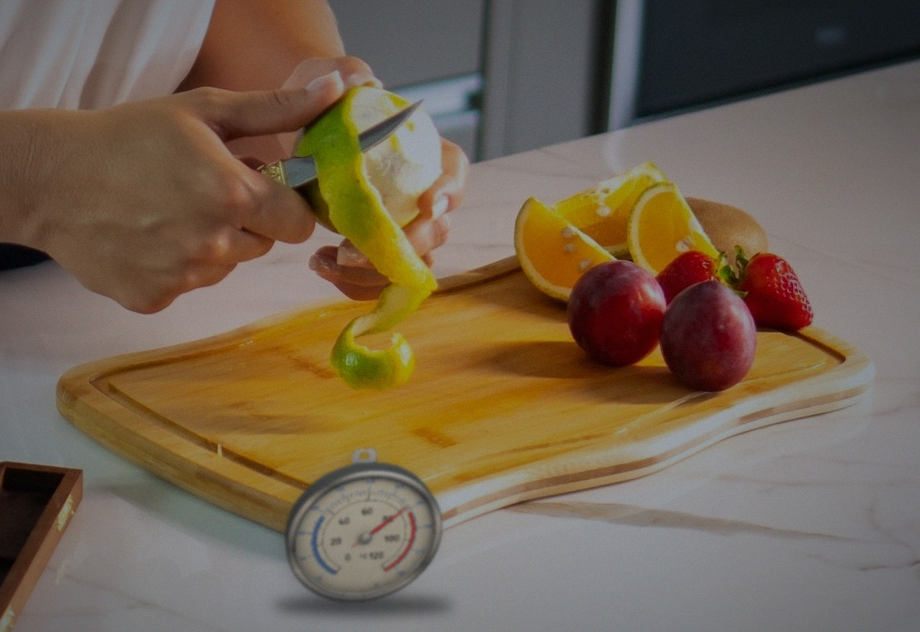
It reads value=80 unit=°C
